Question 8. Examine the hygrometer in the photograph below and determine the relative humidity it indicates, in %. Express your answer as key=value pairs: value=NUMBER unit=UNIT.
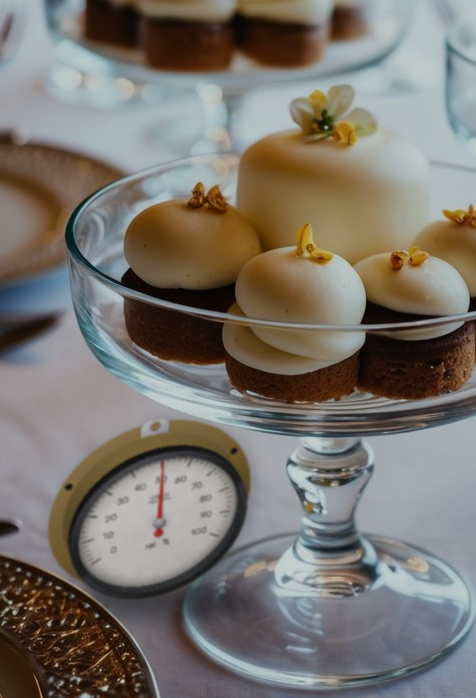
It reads value=50 unit=%
